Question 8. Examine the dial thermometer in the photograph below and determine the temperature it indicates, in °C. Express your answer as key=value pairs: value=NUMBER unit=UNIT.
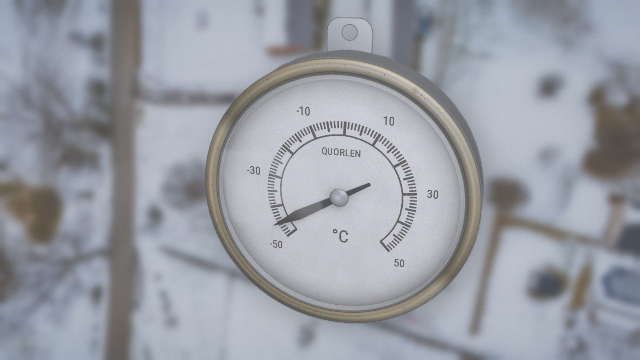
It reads value=-45 unit=°C
